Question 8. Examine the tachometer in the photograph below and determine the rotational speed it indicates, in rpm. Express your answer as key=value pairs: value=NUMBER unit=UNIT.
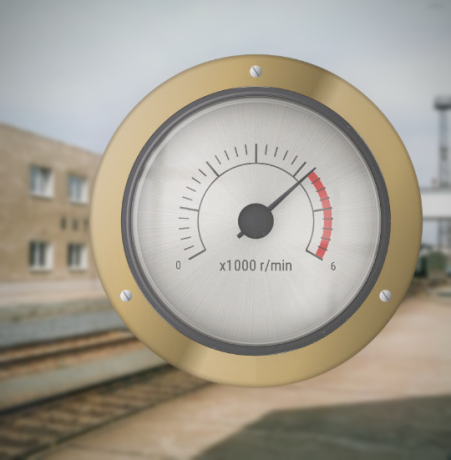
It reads value=4200 unit=rpm
